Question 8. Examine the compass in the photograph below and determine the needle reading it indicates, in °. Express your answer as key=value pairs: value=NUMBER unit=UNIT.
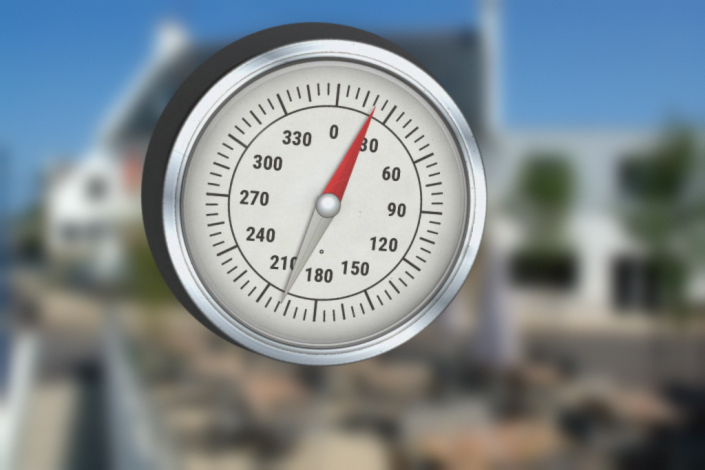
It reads value=20 unit=°
